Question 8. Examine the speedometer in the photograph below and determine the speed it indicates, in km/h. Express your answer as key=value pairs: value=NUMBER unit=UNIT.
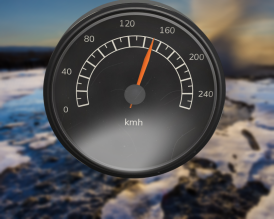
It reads value=150 unit=km/h
